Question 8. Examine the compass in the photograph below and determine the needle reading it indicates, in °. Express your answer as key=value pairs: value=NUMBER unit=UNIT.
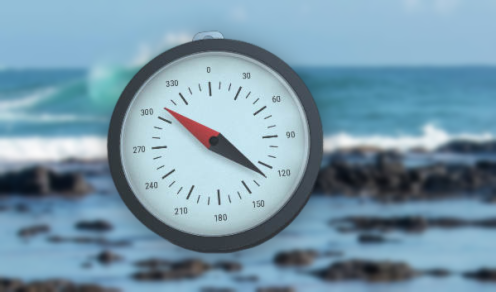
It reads value=310 unit=°
